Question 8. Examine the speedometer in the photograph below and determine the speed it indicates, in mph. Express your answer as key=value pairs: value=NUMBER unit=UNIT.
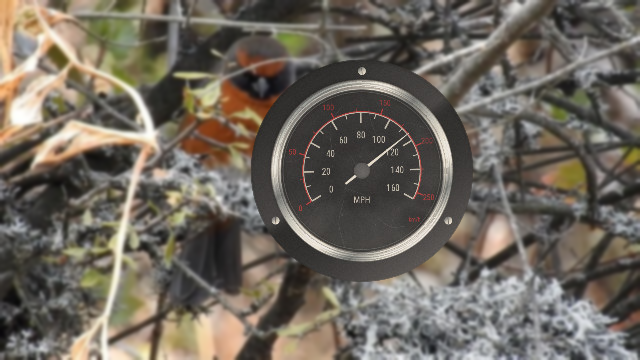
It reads value=115 unit=mph
